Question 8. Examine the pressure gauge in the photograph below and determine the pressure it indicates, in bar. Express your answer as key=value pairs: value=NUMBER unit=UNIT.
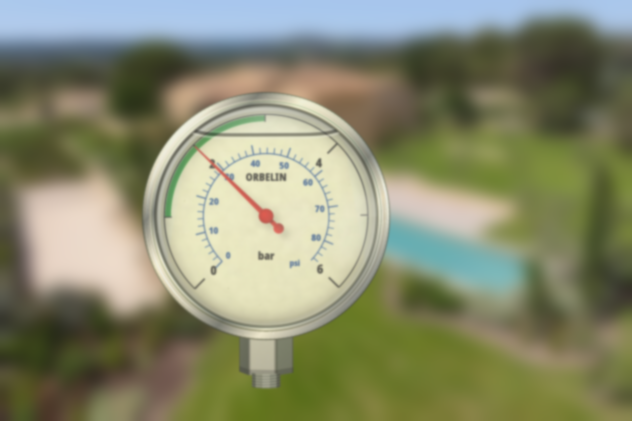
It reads value=2 unit=bar
